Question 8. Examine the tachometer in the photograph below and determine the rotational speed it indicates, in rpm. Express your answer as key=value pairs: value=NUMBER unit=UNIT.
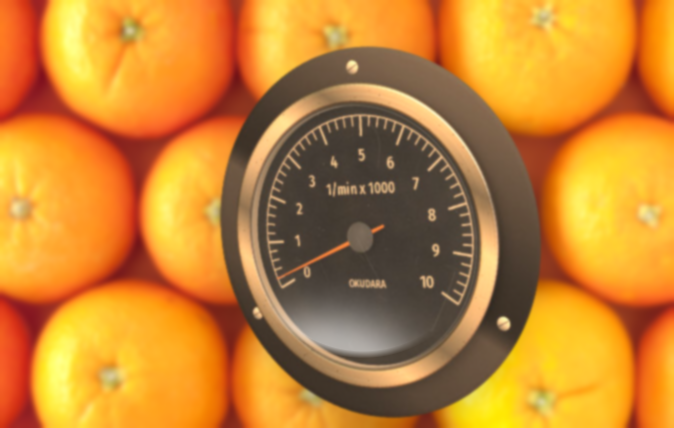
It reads value=200 unit=rpm
